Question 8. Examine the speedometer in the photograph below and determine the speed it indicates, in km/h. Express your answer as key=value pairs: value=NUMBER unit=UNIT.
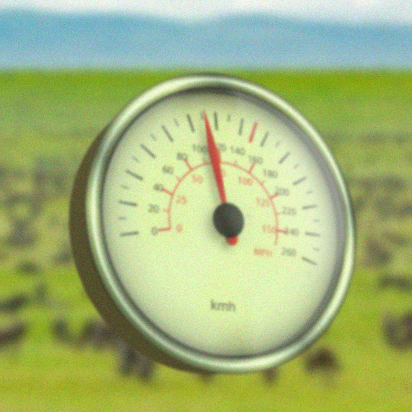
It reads value=110 unit=km/h
